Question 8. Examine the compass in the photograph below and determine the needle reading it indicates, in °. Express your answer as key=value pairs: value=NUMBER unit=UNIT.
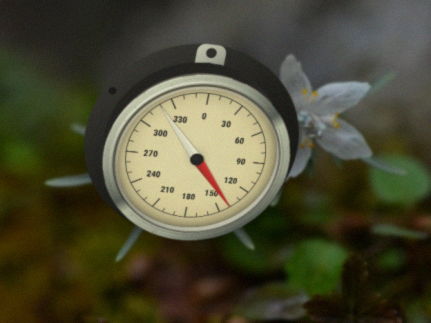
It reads value=140 unit=°
